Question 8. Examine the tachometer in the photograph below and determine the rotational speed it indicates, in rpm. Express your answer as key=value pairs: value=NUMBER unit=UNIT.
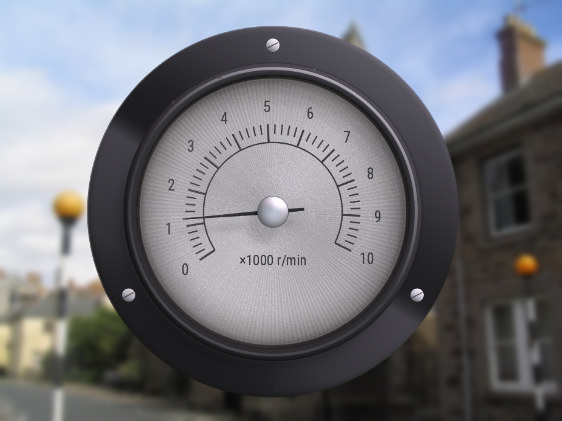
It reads value=1200 unit=rpm
